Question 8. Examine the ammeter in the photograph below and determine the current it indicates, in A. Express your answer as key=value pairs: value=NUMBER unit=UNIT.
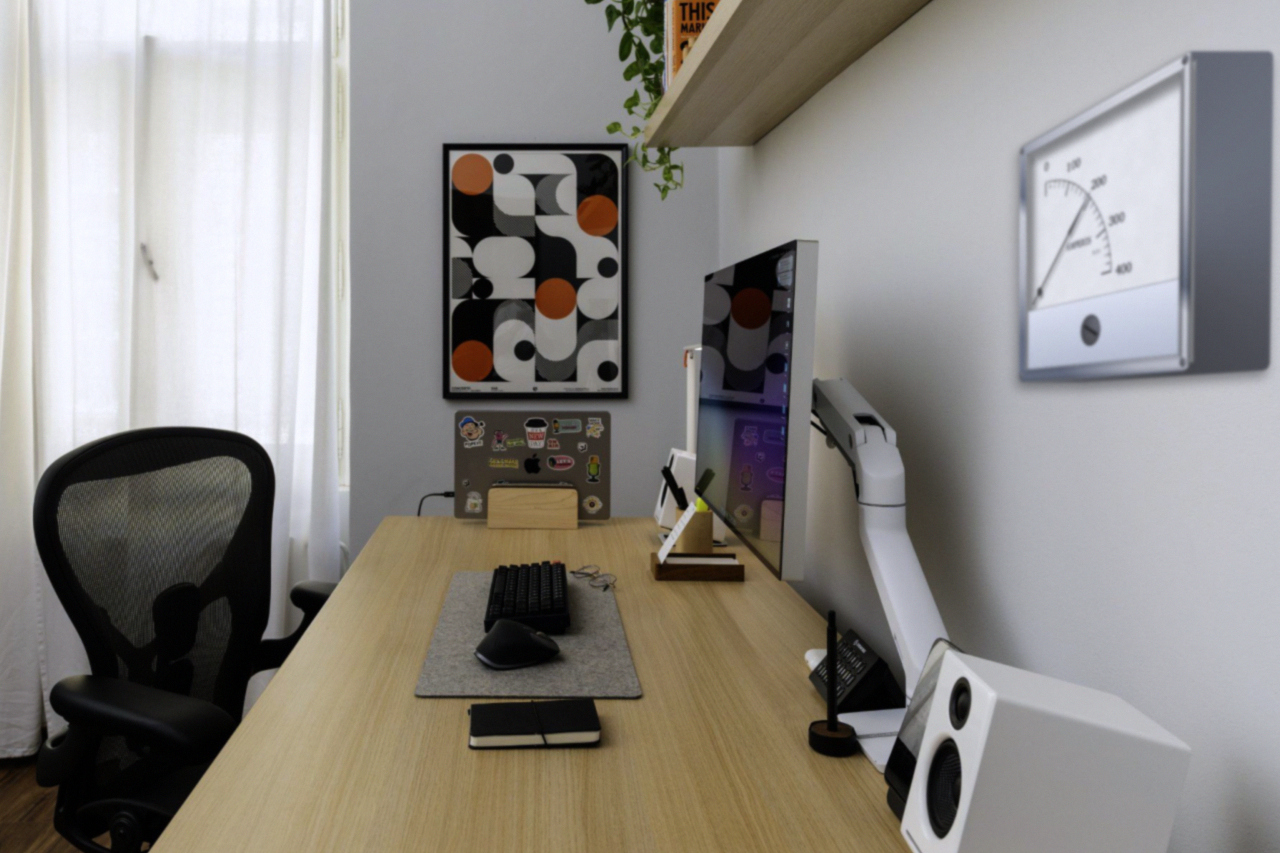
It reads value=200 unit=A
